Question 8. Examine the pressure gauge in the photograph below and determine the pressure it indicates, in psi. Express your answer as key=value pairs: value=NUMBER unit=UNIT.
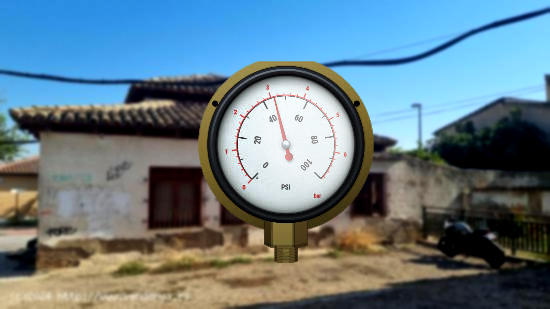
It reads value=45 unit=psi
